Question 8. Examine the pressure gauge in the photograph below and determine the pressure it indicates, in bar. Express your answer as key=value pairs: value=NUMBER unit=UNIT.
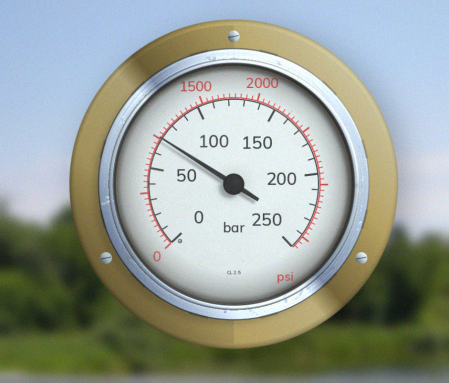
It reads value=70 unit=bar
